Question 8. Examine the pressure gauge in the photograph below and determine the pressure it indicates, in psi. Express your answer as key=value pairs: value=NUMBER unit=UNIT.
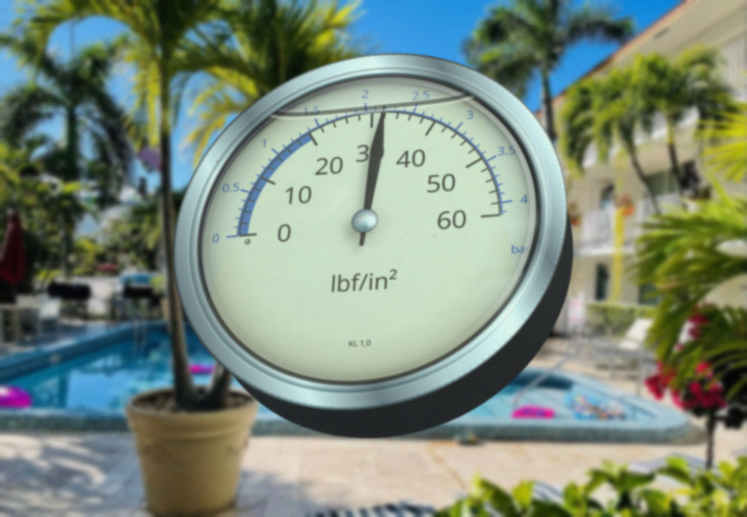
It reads value=32 unit=psi
